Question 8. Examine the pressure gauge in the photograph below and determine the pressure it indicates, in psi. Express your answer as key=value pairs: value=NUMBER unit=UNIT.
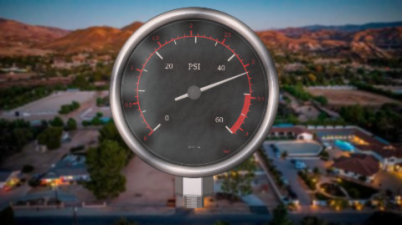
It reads value=45 unit=psi
